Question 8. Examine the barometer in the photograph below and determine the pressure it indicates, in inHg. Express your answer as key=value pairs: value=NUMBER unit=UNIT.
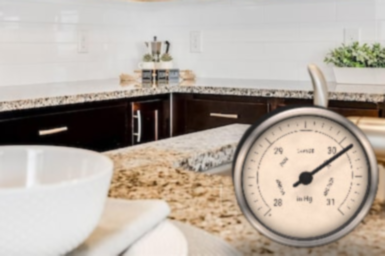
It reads value=30.1 unit=inHg
